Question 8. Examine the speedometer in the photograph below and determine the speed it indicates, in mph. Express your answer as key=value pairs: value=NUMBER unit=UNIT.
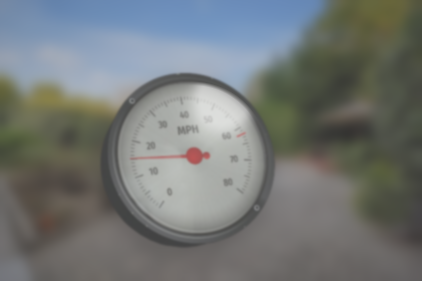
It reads value=15 unit=mph
